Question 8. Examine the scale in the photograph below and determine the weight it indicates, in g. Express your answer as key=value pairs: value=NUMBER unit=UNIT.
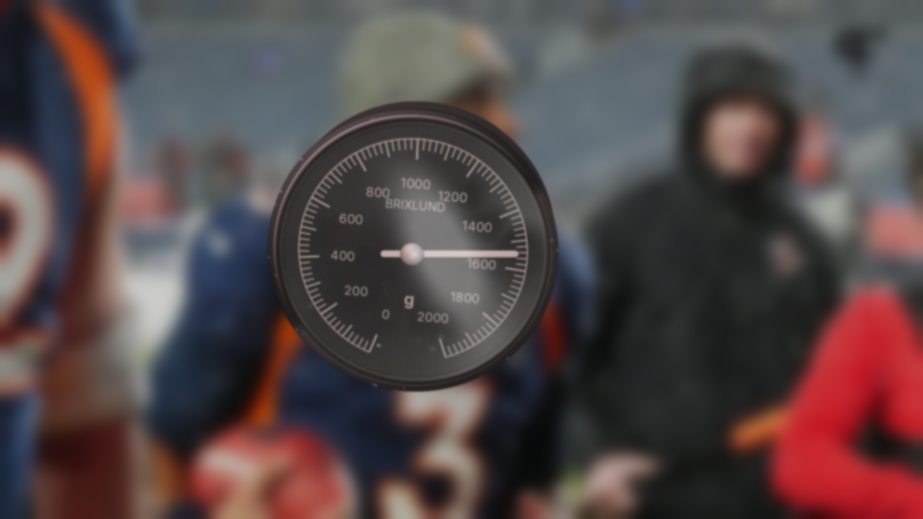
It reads value=1540 unit=g
